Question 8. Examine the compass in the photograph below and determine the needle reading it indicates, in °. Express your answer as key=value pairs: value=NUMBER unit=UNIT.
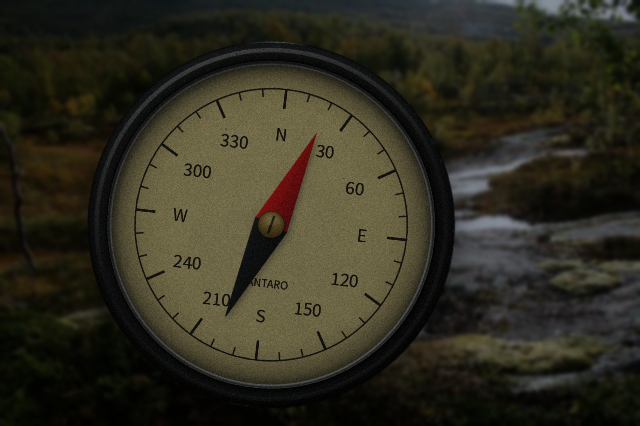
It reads value=20 unit=°
